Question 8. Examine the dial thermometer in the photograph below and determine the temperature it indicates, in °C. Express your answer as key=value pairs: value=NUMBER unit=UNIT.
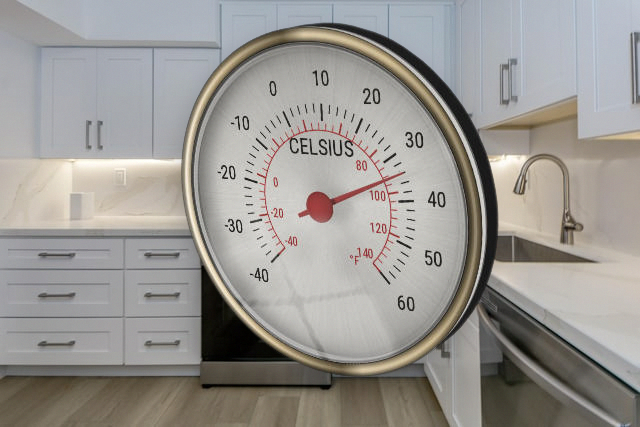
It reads value=34 unit=°C
